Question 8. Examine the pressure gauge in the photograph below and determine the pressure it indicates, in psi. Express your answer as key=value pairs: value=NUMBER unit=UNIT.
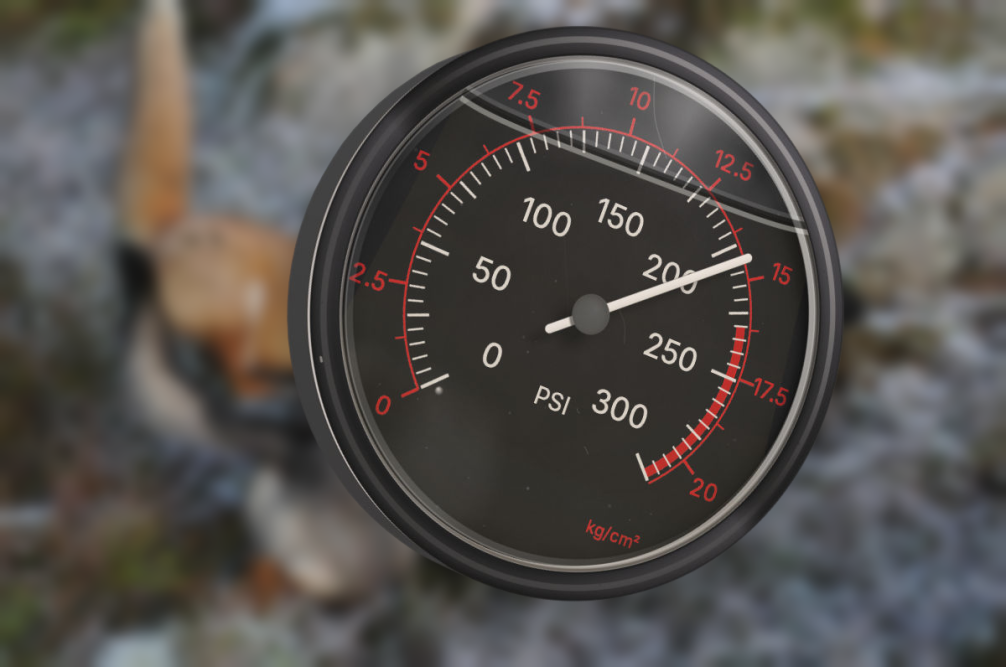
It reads value=205 unit=psi
